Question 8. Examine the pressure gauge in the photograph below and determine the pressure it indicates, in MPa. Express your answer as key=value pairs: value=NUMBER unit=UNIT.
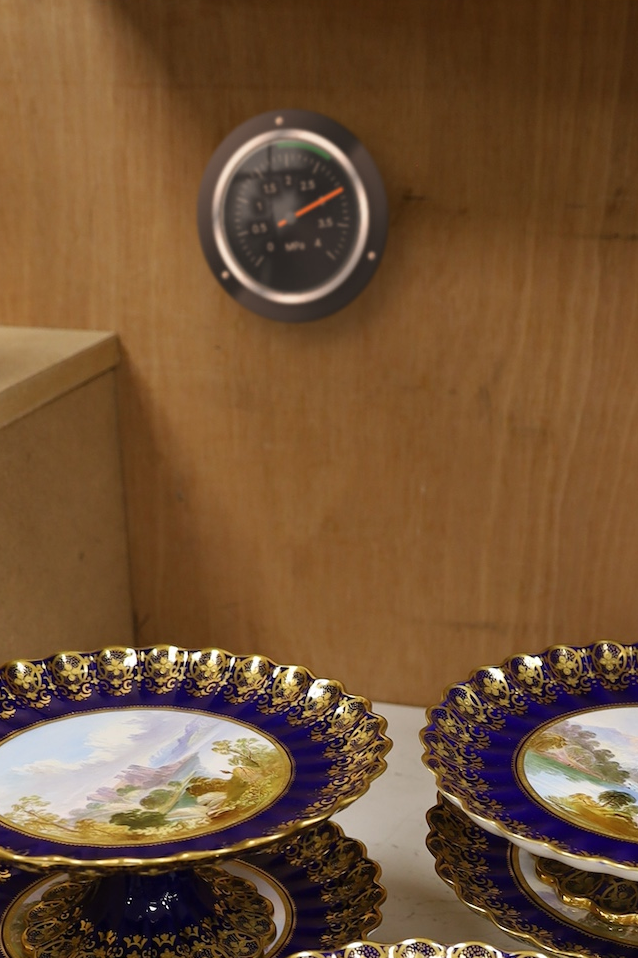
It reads value=3 unit=MPa
